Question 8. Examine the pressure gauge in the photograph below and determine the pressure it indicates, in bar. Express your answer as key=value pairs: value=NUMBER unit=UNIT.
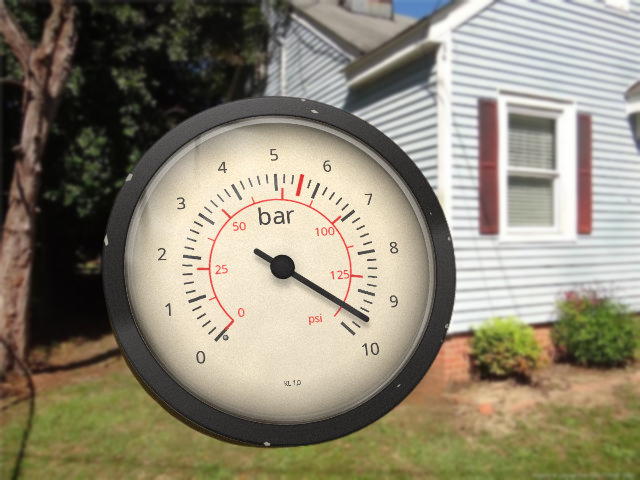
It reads value=9.6 unit=bar
